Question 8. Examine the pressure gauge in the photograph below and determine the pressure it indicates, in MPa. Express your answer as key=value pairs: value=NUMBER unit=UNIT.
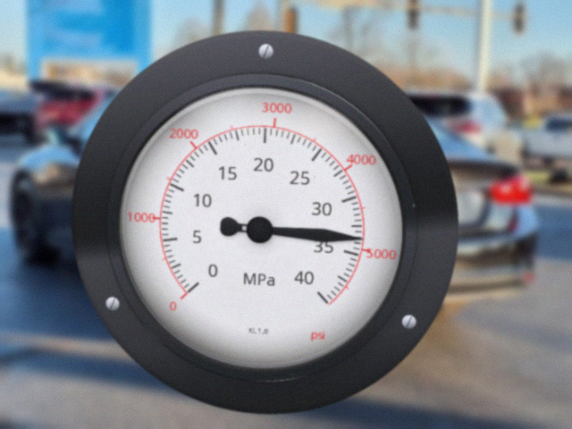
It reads value=33.5 unit=MPa
